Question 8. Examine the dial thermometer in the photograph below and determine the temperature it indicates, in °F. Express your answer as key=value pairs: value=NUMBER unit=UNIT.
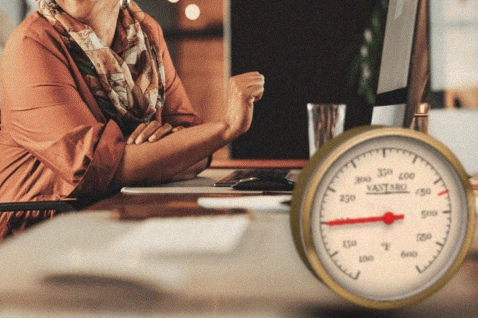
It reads value=200 unit=°F
